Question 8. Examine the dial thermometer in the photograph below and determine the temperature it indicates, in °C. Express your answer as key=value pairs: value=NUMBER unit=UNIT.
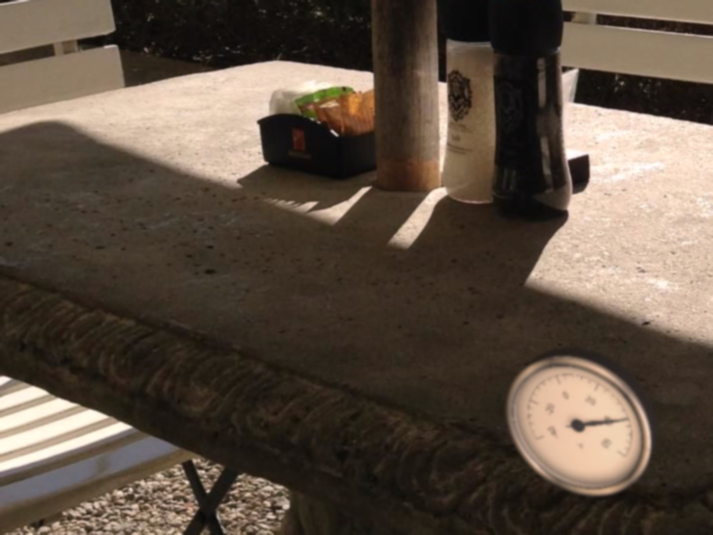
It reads value=40 unit=°C
